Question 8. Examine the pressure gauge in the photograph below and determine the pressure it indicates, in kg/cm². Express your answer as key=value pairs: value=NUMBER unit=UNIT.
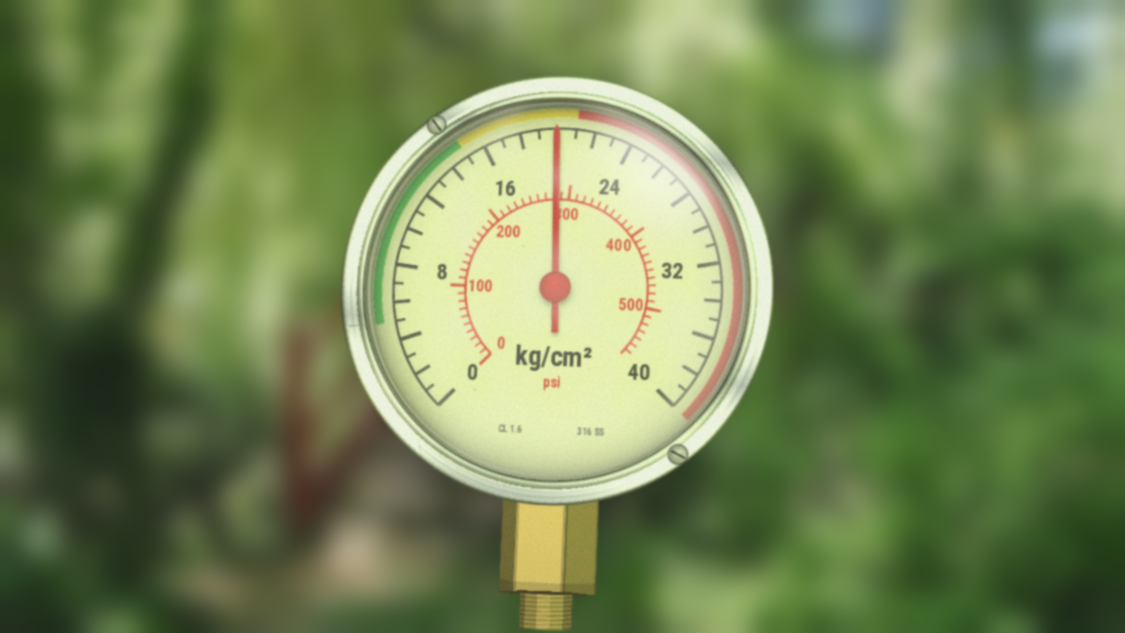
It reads value=20 unit=kg/cm²
